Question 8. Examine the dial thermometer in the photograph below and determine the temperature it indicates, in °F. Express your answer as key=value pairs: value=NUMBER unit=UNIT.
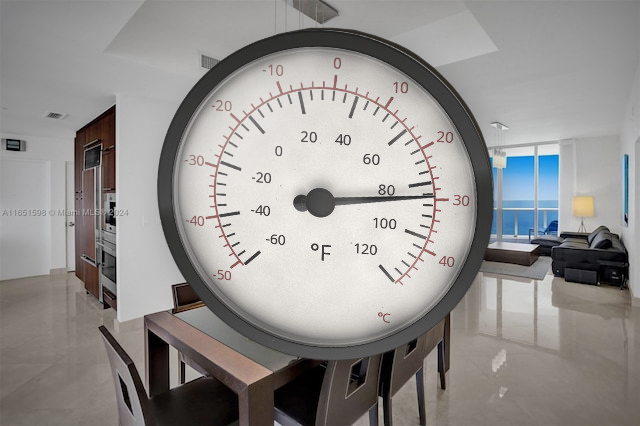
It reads value=84 unit=°F
